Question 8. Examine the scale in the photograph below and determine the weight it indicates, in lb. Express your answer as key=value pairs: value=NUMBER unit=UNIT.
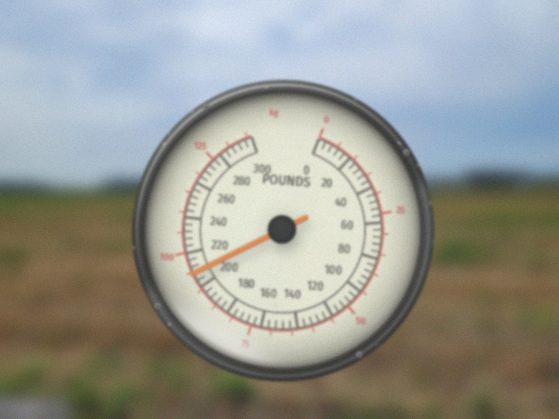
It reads value=208 unit=lb
